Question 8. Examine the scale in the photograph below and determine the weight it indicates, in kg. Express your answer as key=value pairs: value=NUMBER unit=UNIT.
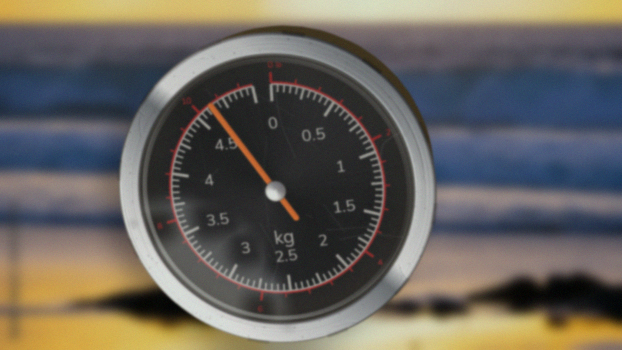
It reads value=4.65 unit=kg
